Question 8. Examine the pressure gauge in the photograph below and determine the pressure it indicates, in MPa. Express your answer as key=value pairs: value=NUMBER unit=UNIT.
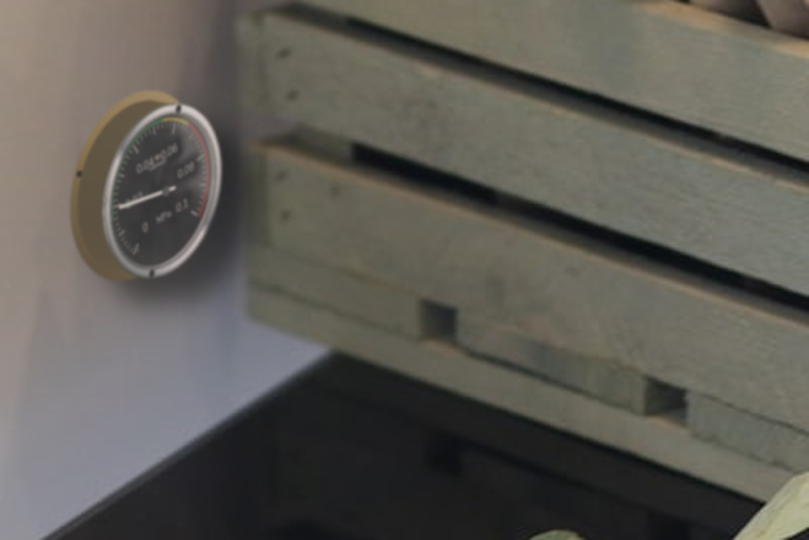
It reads value=0.02 unit=MPa
